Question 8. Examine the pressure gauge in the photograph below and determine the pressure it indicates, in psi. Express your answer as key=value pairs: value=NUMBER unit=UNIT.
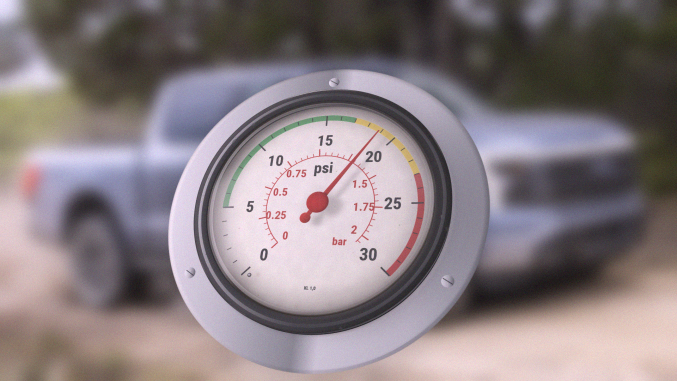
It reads value=19 unit=psi
